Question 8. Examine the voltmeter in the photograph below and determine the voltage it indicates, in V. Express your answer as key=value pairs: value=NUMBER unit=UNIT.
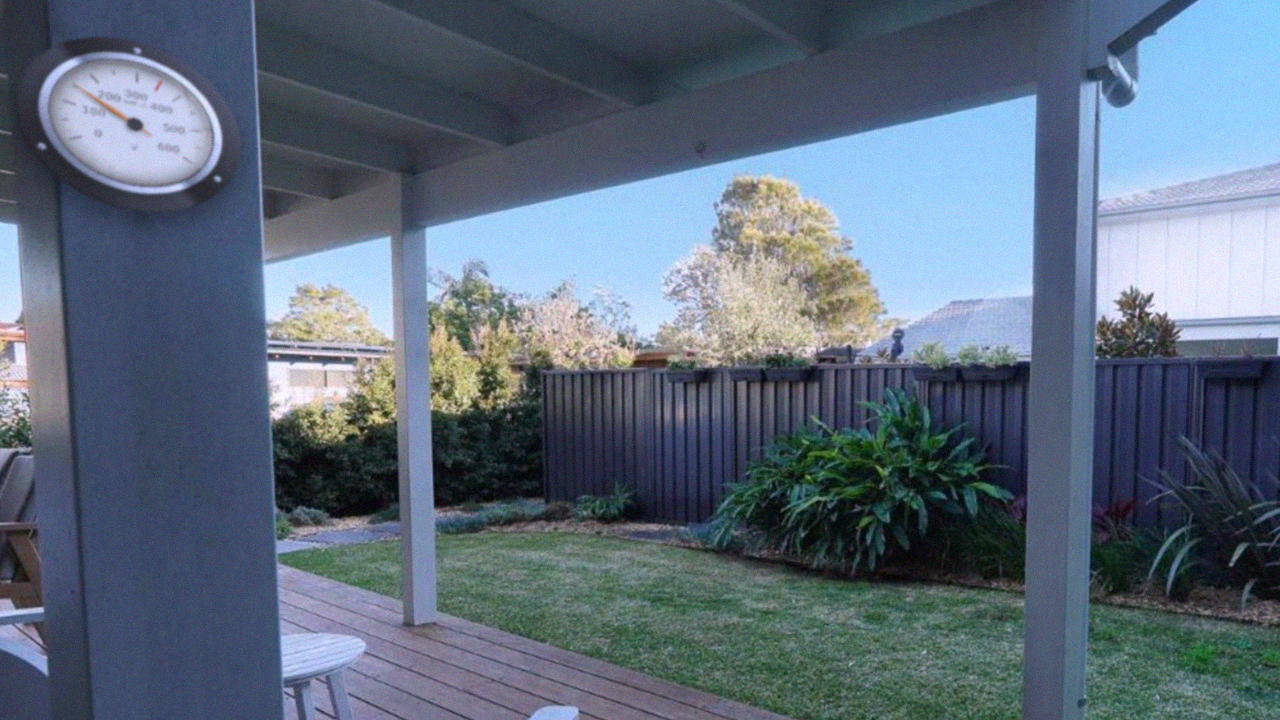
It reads value=150 unit=V
